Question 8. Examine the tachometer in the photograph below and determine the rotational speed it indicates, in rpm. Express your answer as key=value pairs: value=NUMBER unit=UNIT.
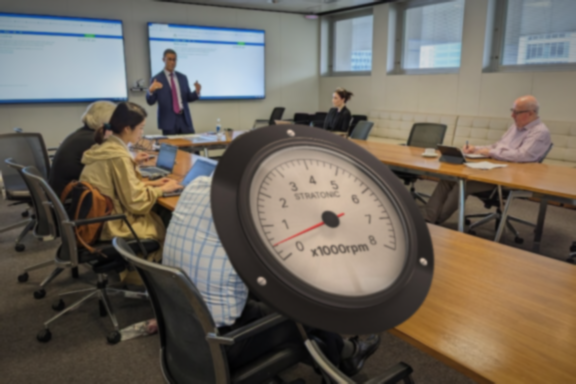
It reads value=400 unit=rpm
